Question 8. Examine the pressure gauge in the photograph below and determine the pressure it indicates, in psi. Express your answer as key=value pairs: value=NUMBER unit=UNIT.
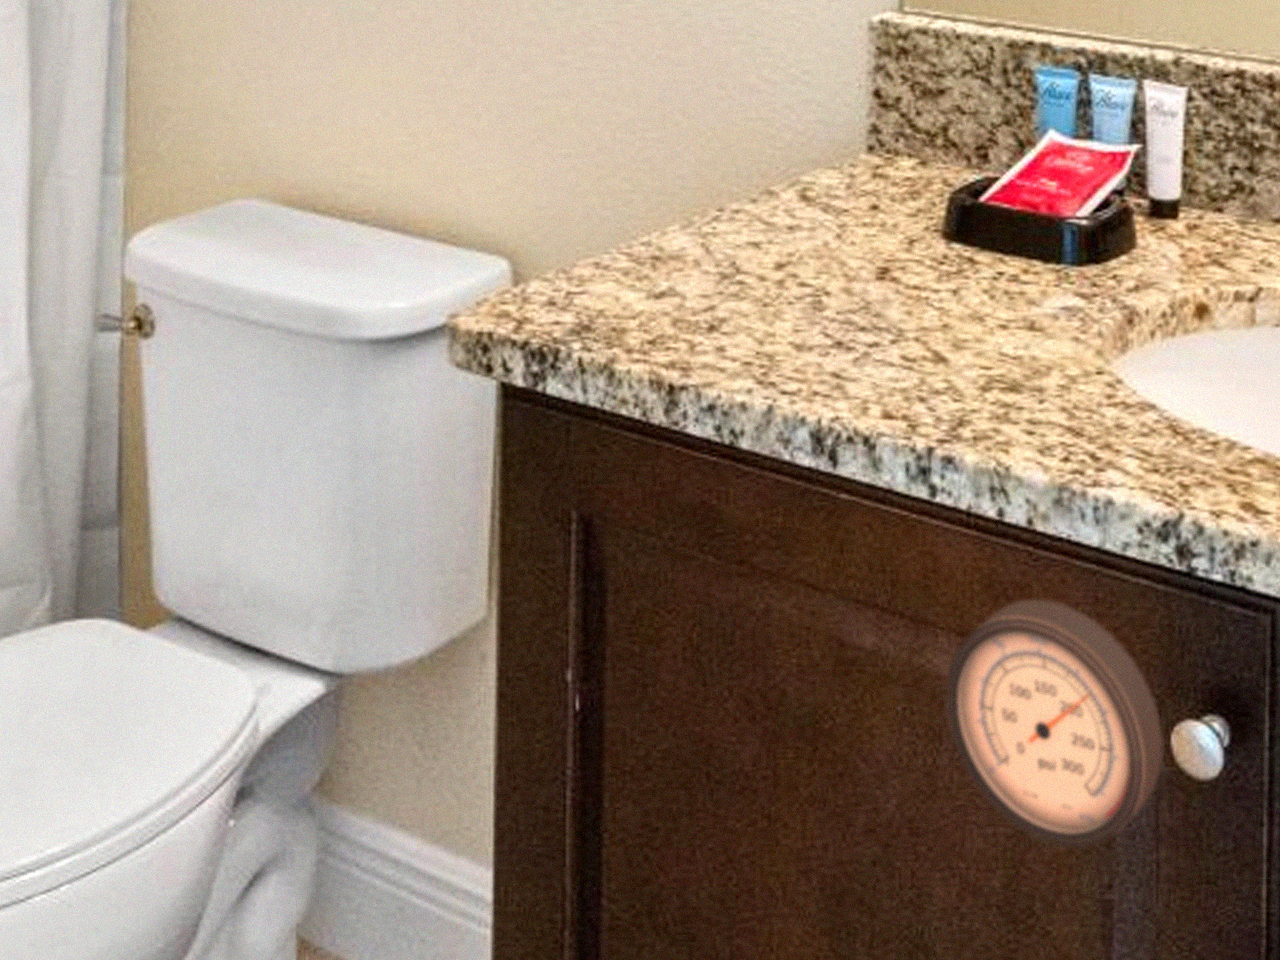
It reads value=200 unit=psi
